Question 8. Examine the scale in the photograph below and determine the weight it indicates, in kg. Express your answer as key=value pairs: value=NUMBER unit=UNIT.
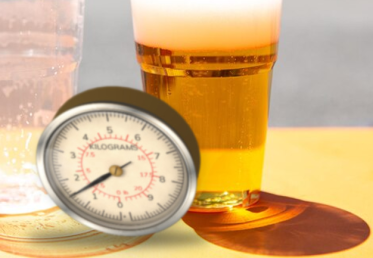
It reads value=1.5 unit=kg
